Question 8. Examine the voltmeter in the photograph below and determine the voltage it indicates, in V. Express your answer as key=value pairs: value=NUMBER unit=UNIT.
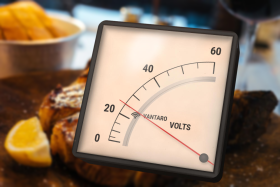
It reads value=25 unit=V
